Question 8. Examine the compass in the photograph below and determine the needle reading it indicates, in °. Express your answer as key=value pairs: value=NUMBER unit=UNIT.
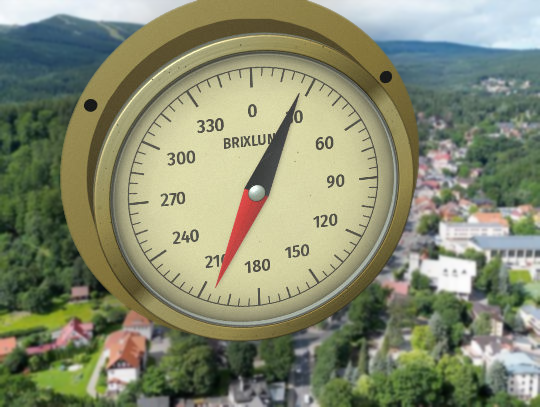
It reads value=205 unit=°
